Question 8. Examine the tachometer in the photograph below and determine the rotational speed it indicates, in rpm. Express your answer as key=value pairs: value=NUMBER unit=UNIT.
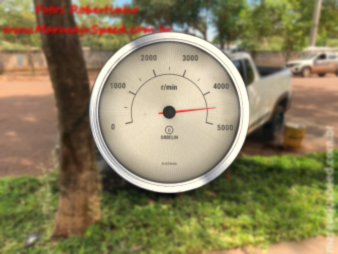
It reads value=4500 unit=rpm
